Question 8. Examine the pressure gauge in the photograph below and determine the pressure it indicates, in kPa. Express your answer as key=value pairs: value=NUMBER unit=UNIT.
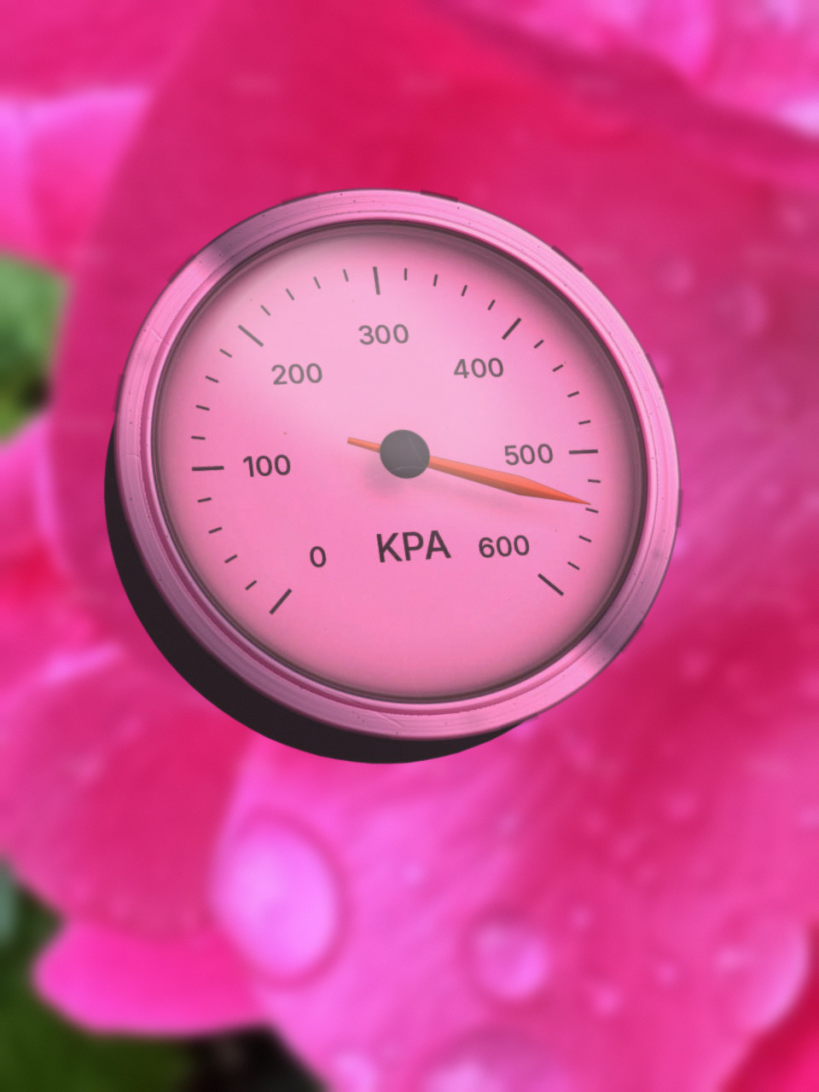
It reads value=540 unit=kPa
